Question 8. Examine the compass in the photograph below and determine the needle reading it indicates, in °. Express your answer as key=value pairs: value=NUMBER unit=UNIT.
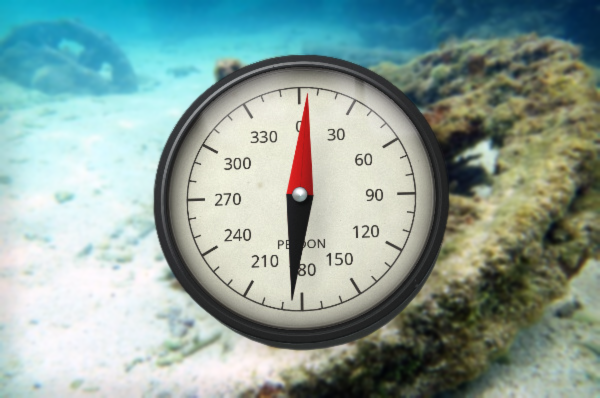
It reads value=5 unit=°
